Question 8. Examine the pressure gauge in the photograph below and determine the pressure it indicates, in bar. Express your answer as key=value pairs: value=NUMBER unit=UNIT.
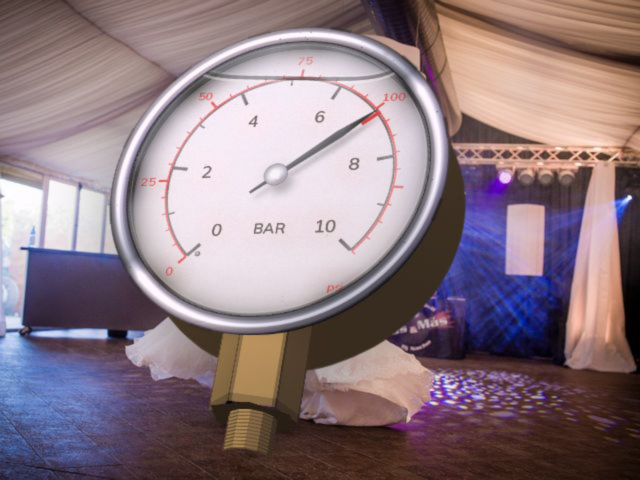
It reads value=7 unit=bar
